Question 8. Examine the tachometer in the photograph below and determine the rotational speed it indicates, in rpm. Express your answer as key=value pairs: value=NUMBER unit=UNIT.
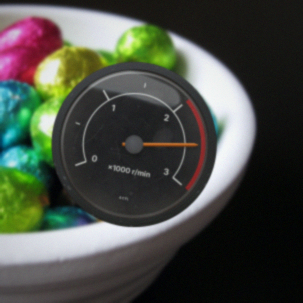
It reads value=2500 unit=rpm
